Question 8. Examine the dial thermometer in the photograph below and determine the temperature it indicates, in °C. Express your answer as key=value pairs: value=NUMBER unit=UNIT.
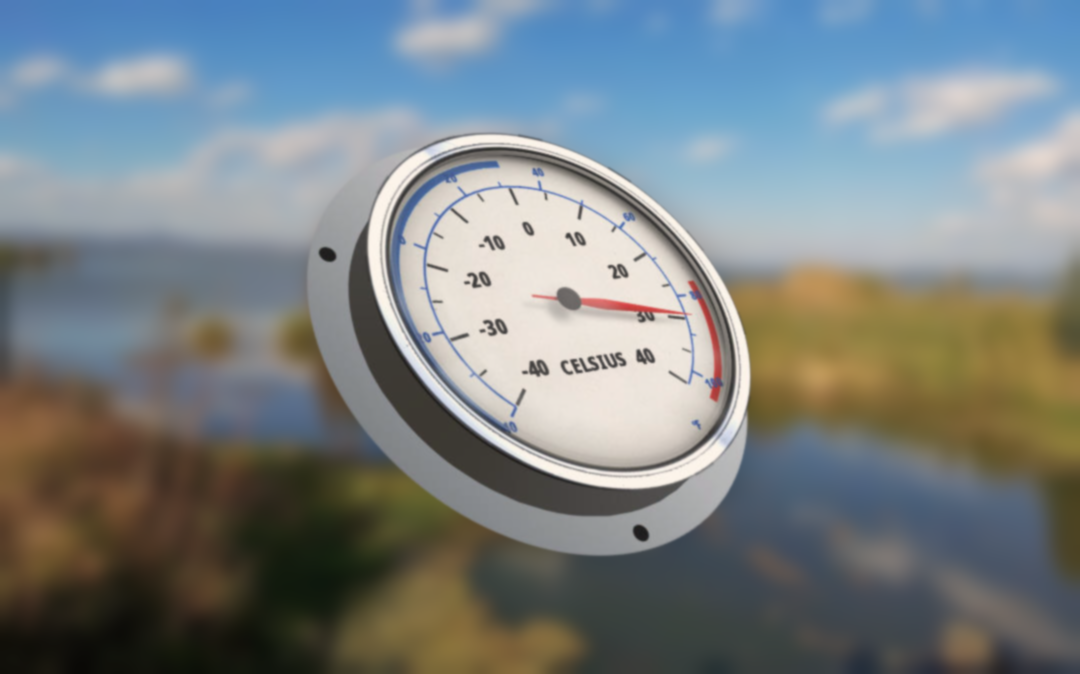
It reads value=30 unit=°C
